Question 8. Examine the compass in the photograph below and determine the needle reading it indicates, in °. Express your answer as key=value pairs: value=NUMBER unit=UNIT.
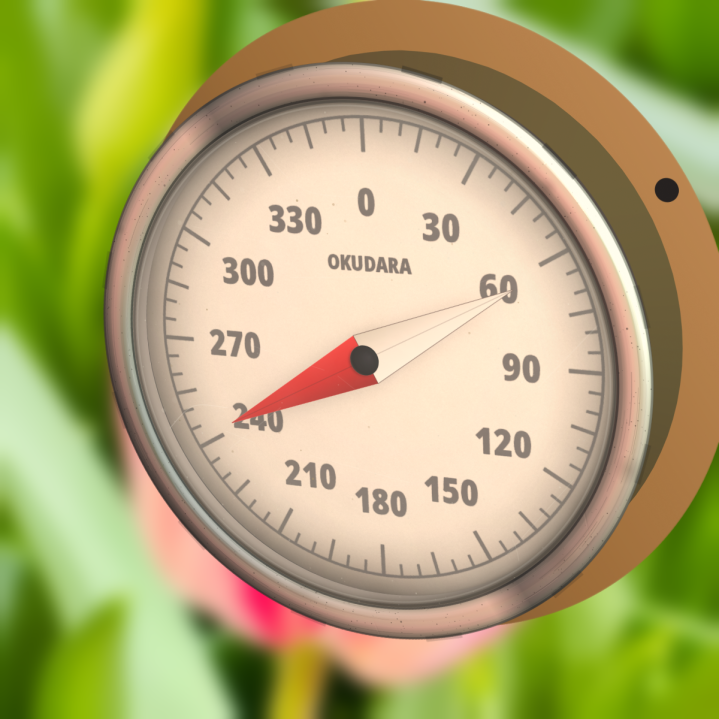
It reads value=242.5 unit=°
